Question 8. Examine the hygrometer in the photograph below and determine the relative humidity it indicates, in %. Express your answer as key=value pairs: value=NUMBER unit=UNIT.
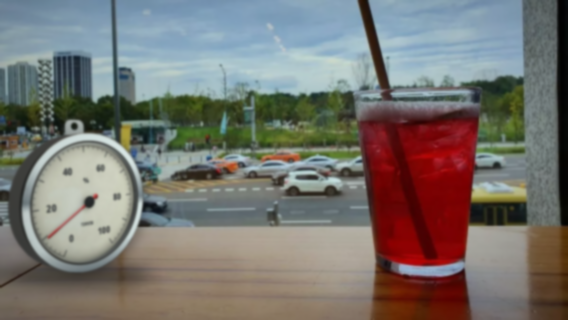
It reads value=10 unit=%
